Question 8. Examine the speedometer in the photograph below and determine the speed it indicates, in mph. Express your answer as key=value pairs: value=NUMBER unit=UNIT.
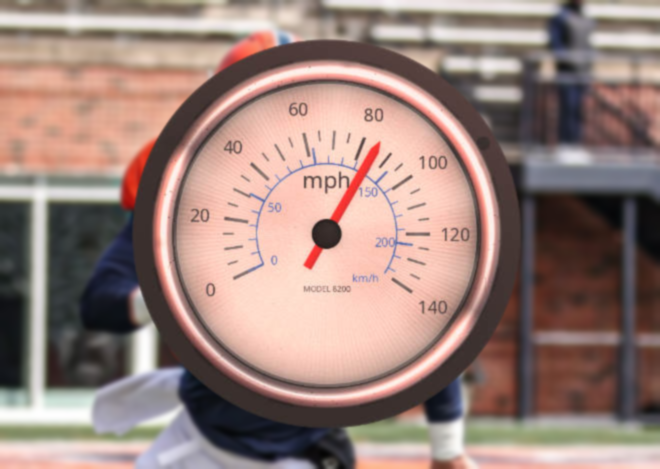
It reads value=85 unit=mph
